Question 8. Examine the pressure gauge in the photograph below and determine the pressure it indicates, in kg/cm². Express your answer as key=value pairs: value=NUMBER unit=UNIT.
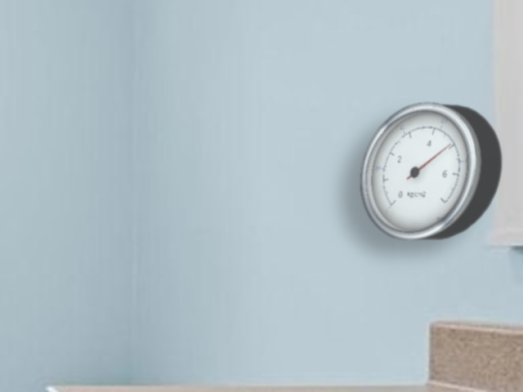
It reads value=5 unit=kg/cm²
